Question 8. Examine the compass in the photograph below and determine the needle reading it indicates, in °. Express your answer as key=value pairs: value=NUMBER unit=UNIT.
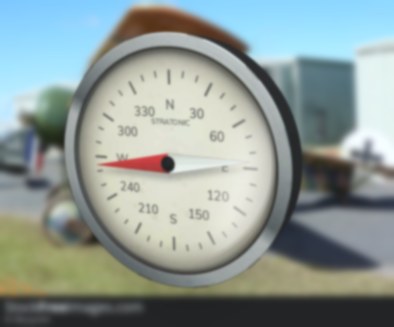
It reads value=265 unit=°
